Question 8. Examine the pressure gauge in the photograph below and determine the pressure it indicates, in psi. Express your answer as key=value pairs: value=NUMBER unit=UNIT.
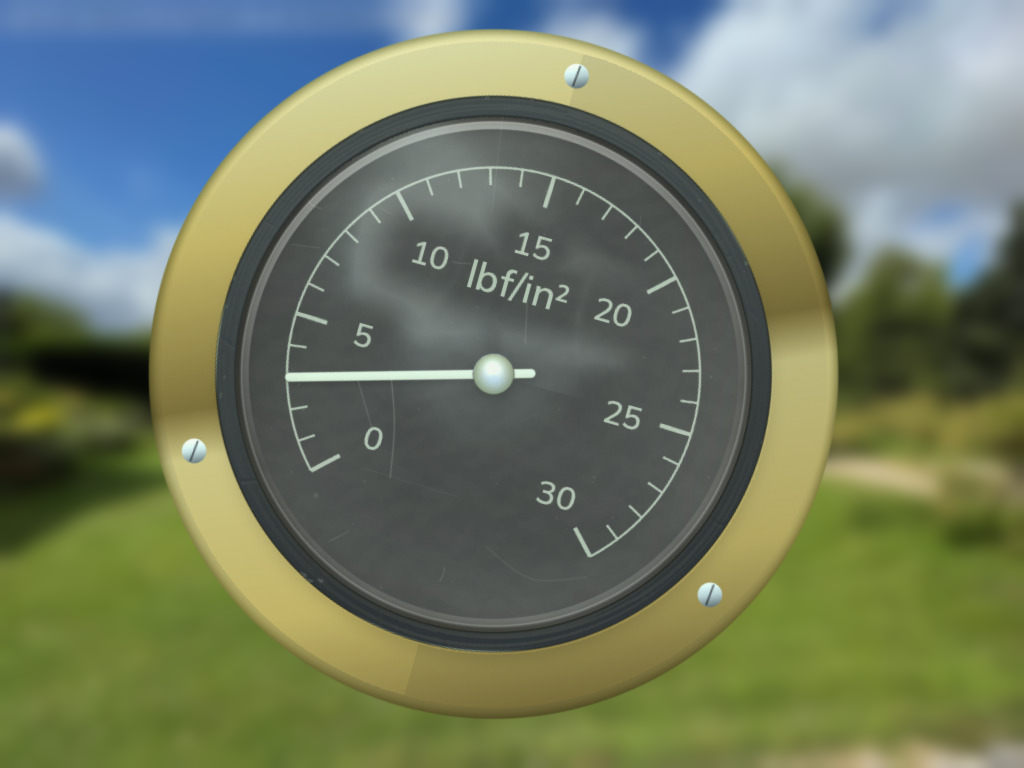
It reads value=3 unit=psi
